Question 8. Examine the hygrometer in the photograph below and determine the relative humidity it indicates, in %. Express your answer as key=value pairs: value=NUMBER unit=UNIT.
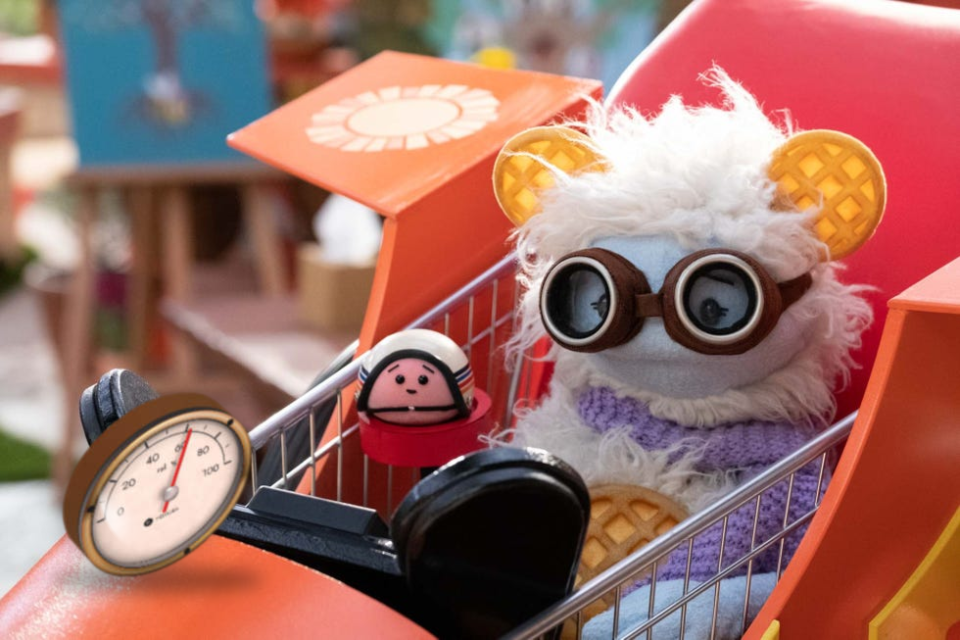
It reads value=60 unit=%
